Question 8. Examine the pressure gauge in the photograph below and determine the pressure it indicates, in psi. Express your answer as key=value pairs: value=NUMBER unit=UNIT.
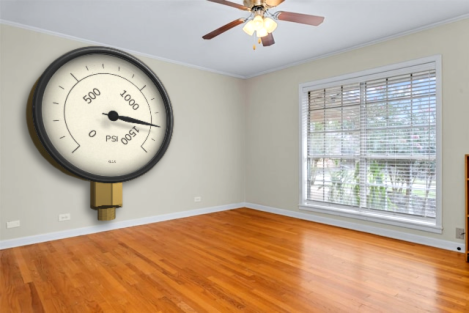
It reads value=1300 unit=psi
